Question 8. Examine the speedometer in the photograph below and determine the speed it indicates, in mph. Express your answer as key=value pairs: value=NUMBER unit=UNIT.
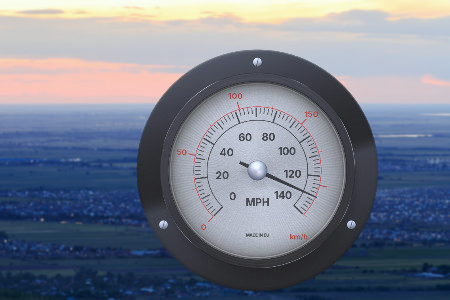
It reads value=130 unit=mph
